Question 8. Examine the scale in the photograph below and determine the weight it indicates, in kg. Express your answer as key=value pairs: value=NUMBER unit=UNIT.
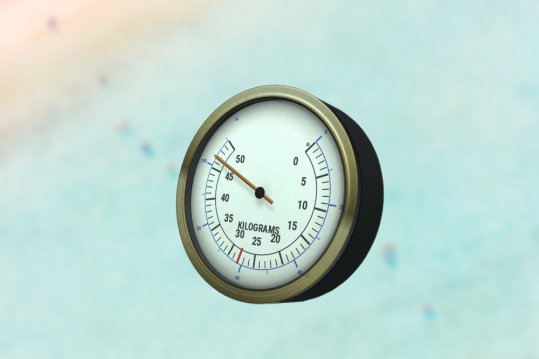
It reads value=47 unit=kg
